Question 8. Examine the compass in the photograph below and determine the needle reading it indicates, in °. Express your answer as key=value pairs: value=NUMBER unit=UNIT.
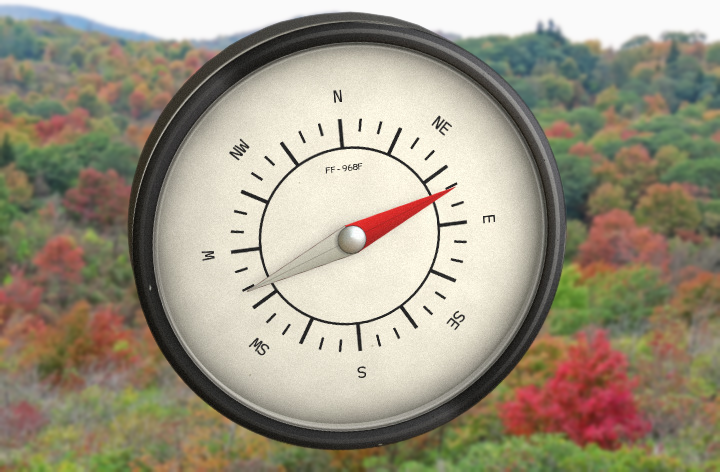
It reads value=70 unit=°
